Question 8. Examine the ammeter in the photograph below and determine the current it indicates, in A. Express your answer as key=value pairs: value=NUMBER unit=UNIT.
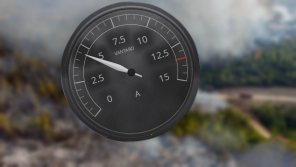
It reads value=4.5 unit=A
